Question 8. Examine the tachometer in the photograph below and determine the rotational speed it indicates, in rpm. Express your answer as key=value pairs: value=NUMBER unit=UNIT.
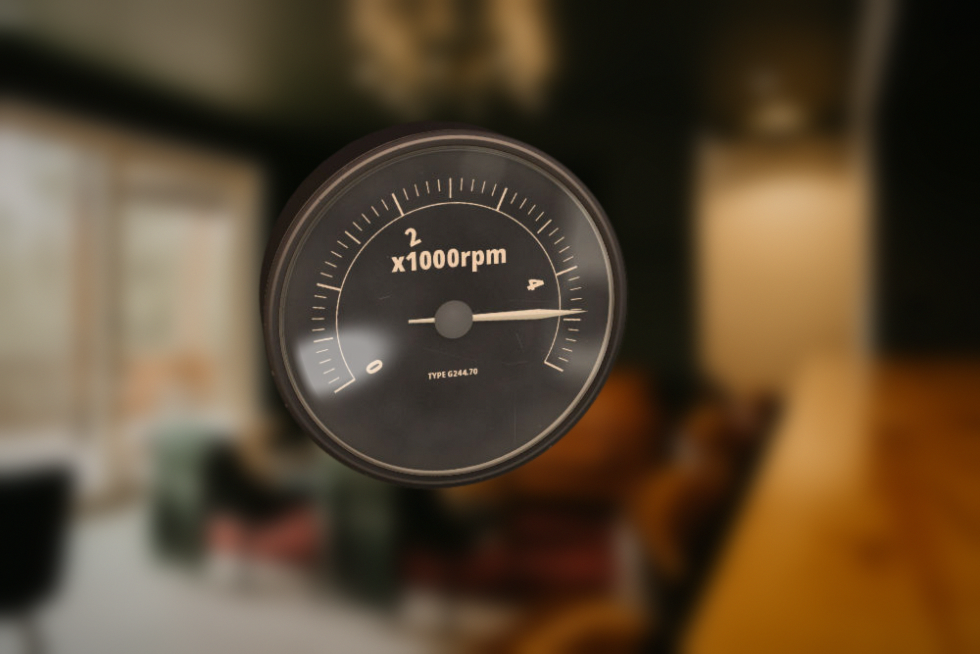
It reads value=4400 unit=rpm
